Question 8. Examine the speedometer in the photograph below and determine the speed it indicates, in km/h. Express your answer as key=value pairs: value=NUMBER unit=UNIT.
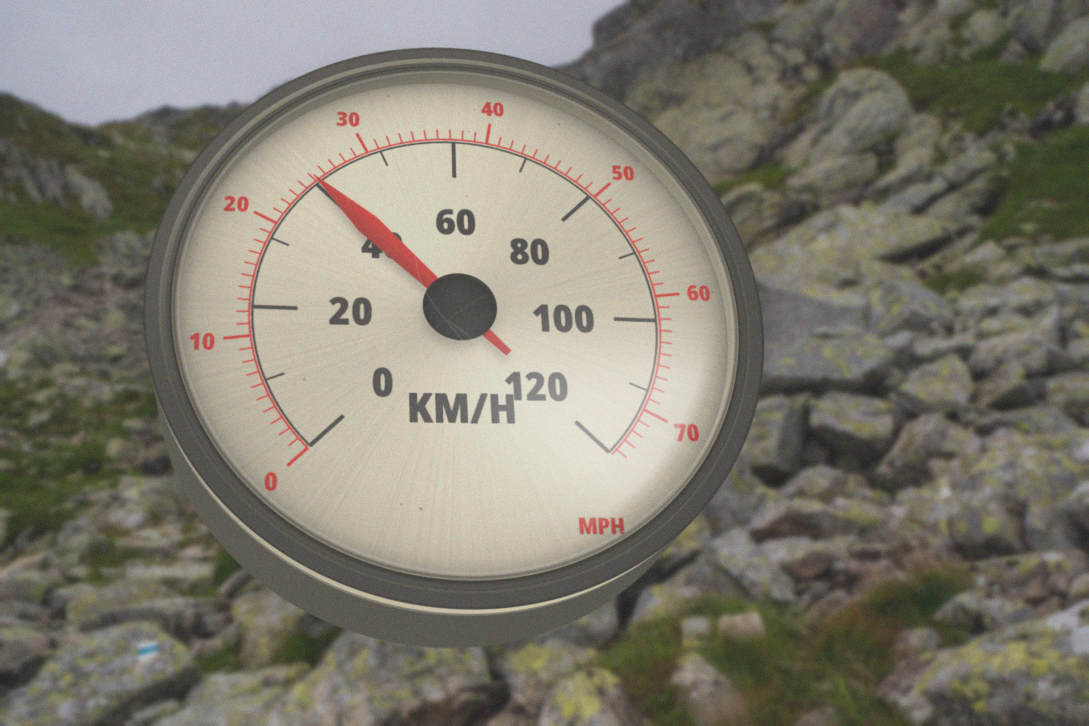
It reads value=40 unit=km/h
